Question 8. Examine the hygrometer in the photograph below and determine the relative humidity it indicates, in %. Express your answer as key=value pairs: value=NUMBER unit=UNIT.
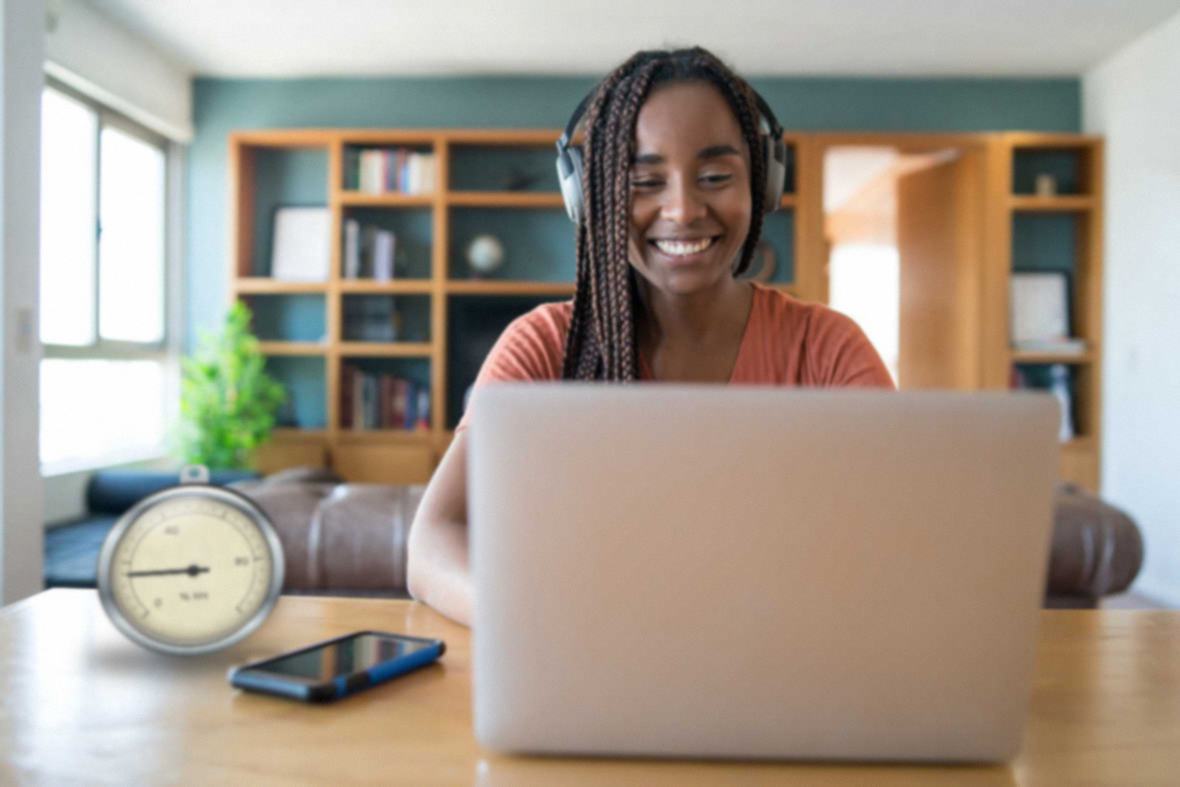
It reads value=16 unit=%
